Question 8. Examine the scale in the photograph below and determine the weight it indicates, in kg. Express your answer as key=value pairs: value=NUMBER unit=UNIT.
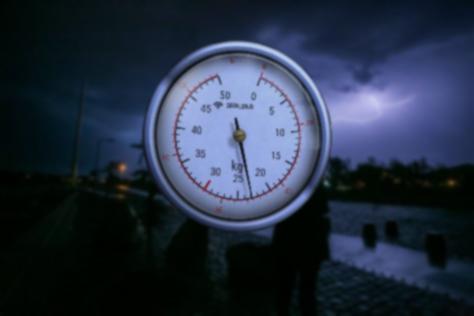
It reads value=23 unit=kg
